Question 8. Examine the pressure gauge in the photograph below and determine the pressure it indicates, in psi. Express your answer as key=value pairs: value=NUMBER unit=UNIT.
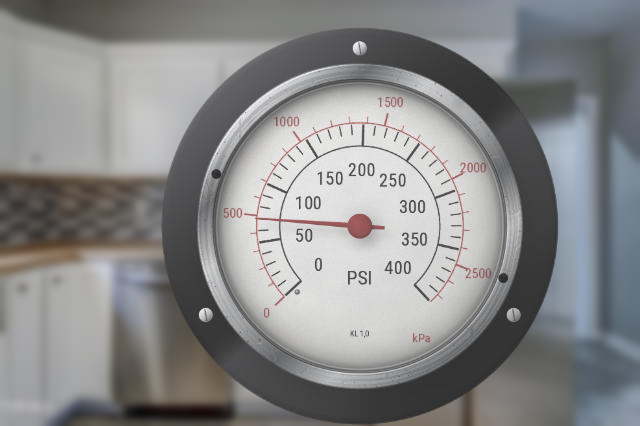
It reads value=70 unit=psi
